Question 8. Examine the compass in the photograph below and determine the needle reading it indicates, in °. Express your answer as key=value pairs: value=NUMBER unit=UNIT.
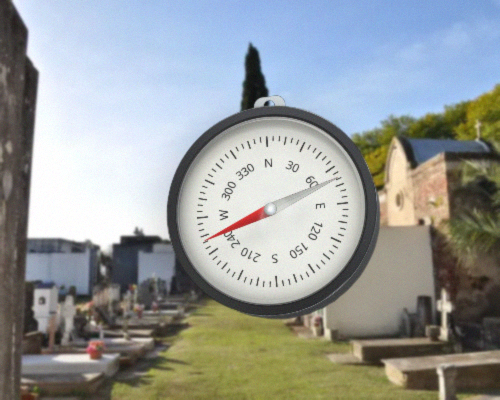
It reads value=250 unit=°
